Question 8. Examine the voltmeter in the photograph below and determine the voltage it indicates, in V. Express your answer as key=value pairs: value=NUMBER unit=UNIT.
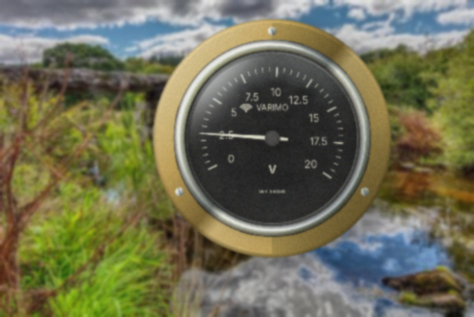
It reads value=2.5 unit=V
